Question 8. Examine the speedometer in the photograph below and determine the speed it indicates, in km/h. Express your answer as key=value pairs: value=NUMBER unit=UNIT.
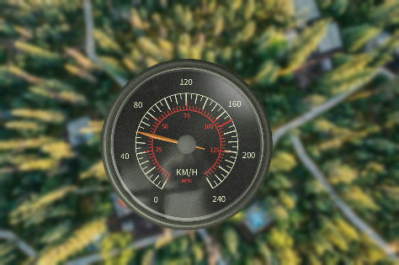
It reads value=60 unit=km/h
